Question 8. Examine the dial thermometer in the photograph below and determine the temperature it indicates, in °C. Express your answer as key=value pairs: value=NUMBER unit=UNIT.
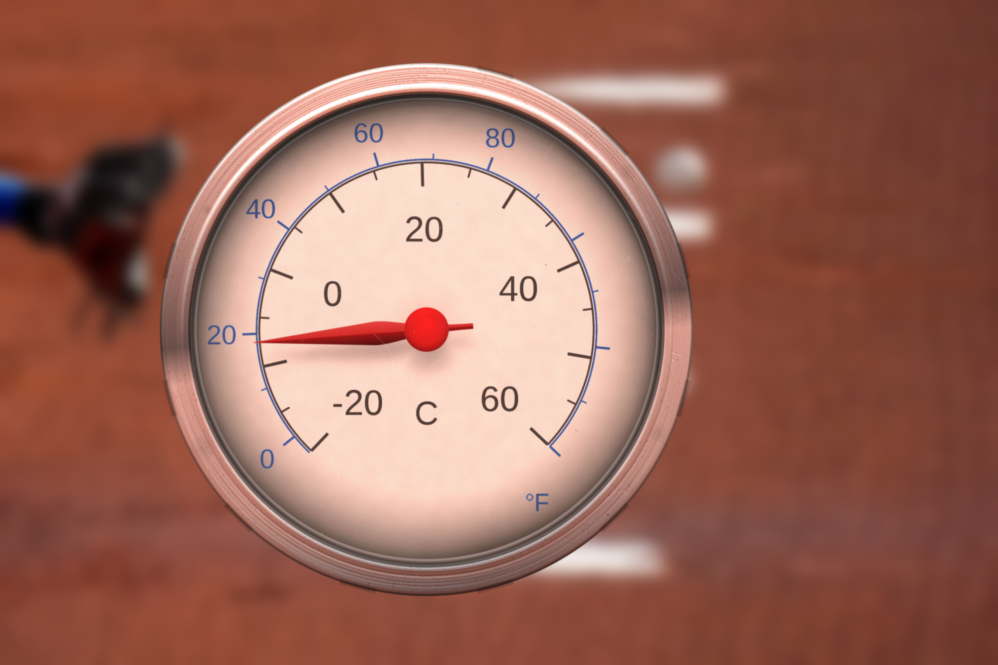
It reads value=-7.5 unit=°C
